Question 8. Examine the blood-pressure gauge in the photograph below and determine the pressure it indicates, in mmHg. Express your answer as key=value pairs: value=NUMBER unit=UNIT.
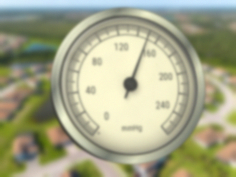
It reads value=150 unit=mmHg
